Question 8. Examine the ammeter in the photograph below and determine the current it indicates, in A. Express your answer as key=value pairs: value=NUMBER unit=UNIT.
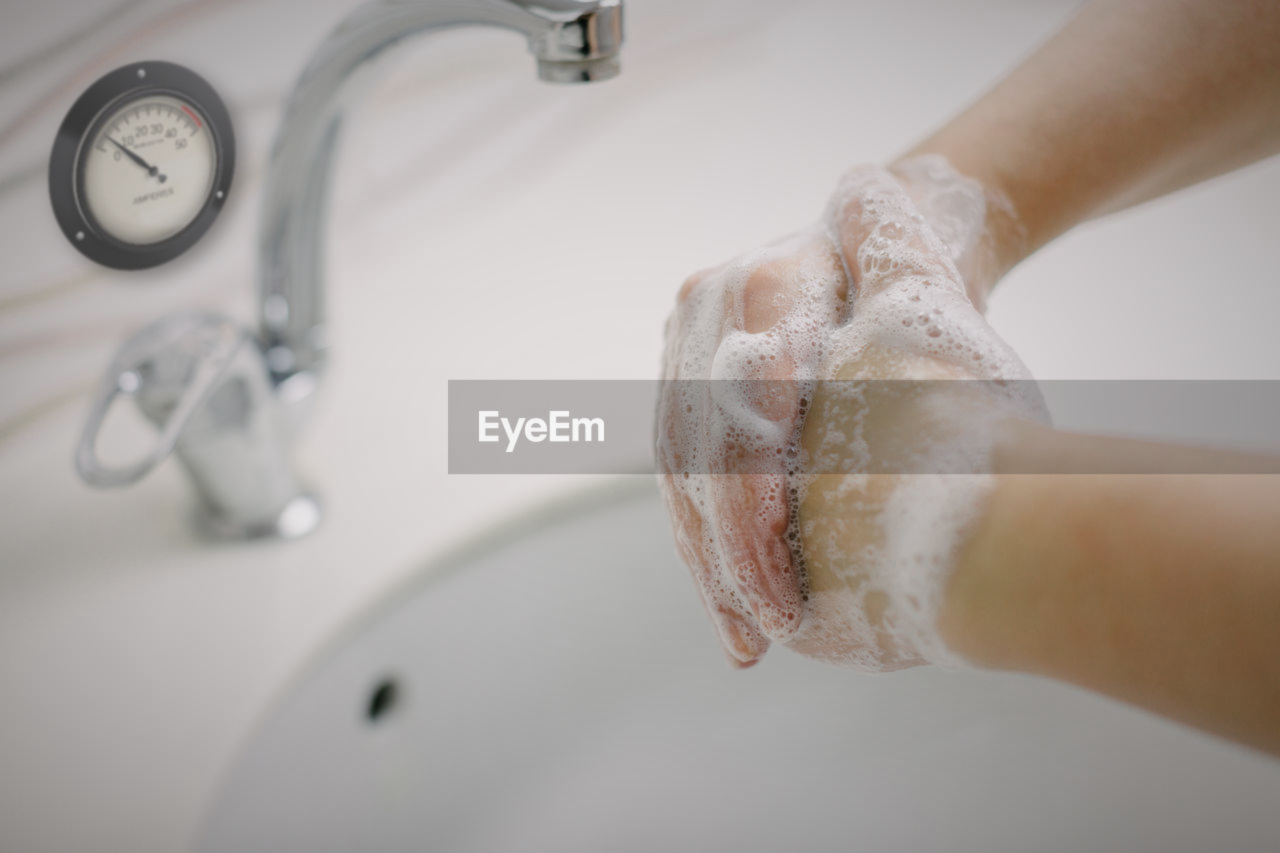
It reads value=5 unit=A
